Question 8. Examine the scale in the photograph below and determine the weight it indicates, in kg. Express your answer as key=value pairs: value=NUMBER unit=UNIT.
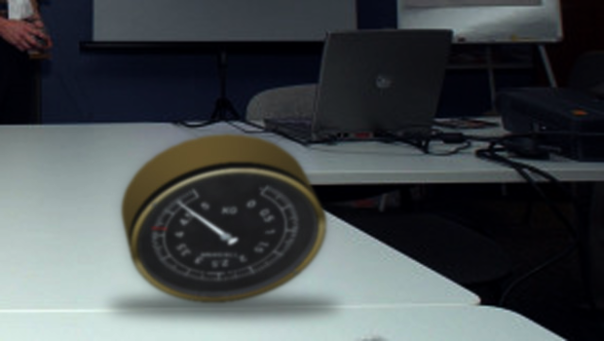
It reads value=4.75 unit=kg
